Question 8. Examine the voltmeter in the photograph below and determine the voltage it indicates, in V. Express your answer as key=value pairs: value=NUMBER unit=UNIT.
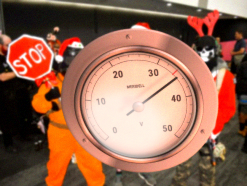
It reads value=35 unit=V
